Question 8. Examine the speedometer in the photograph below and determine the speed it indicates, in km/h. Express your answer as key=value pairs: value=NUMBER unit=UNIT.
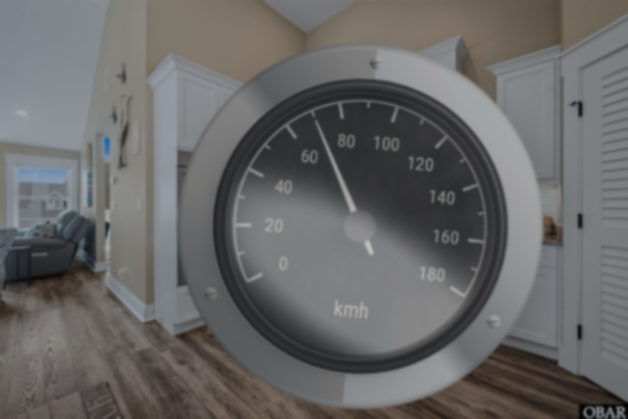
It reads value=70 unit=km/h
